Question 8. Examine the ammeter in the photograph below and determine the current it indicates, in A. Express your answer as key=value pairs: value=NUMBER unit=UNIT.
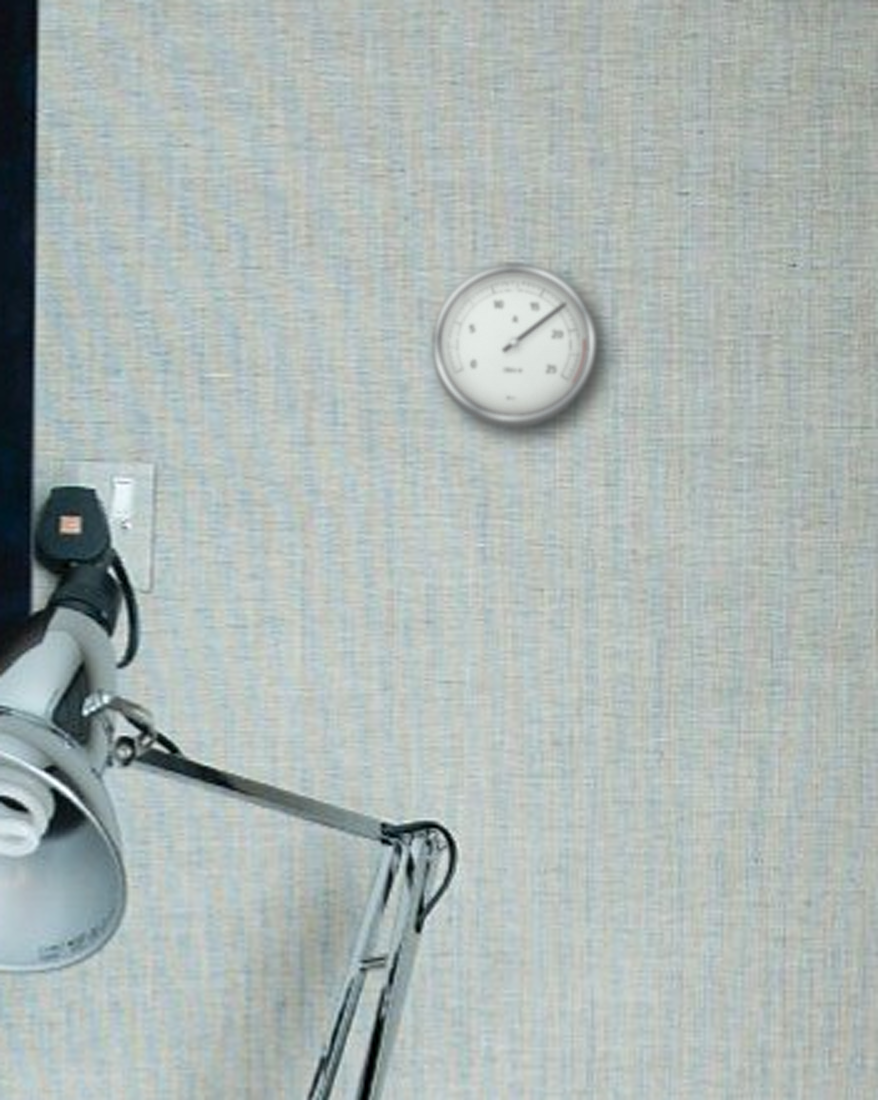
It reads value=17.5 unit=A
